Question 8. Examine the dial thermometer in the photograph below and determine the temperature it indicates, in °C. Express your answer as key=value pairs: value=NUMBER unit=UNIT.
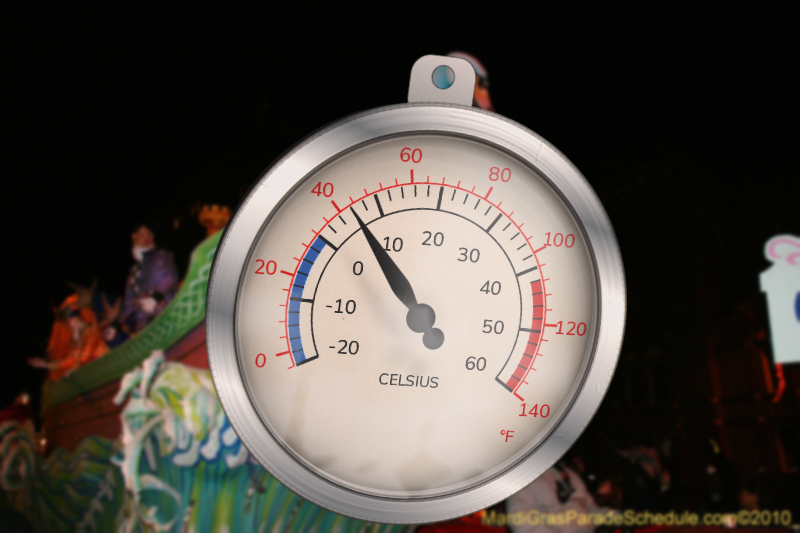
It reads value=6 unit=°C
